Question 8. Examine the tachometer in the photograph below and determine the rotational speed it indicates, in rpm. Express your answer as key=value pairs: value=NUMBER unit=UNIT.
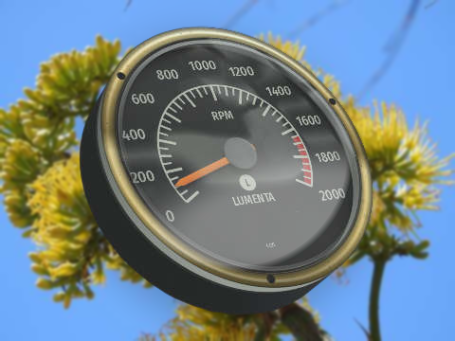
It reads value=100 unit=rpm
